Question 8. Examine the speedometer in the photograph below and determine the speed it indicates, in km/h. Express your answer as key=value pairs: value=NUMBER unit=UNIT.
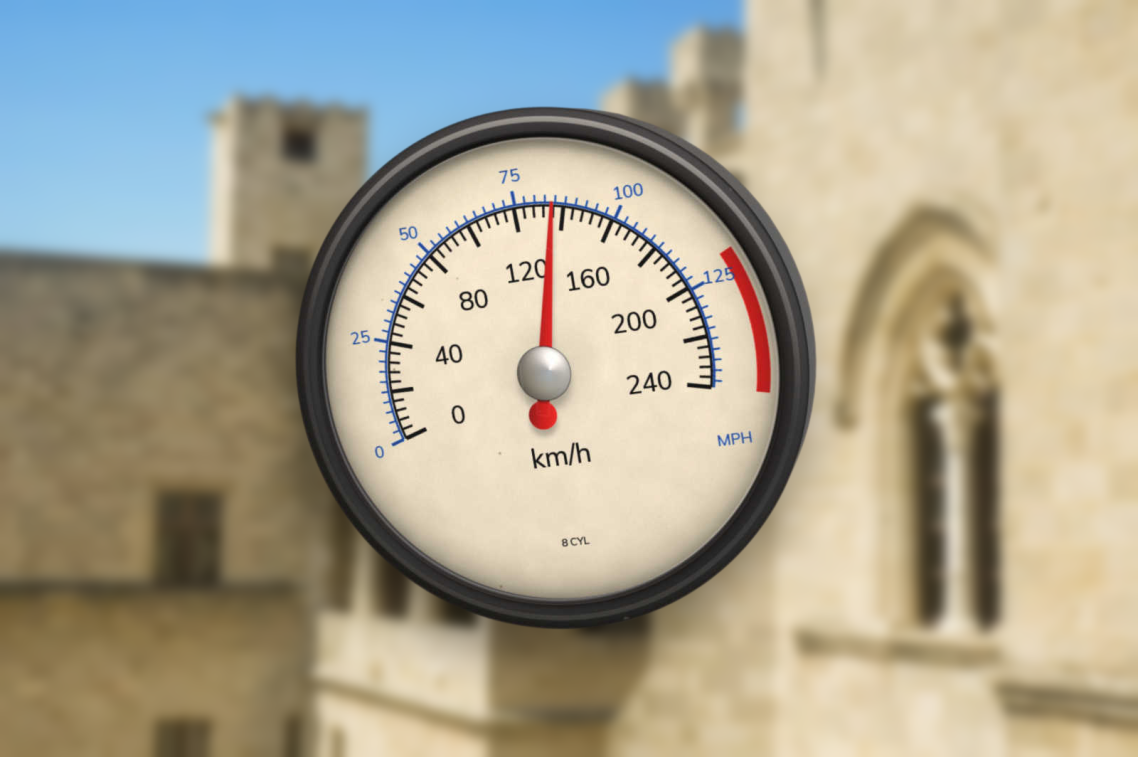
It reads value=136 unit=km/h
